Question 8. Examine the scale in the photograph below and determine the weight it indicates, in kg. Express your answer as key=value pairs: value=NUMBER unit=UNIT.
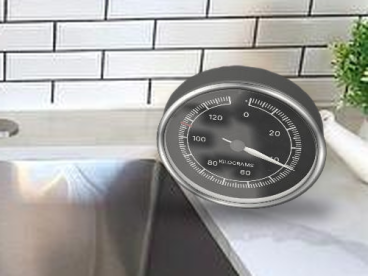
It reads value=40 unit=kg
